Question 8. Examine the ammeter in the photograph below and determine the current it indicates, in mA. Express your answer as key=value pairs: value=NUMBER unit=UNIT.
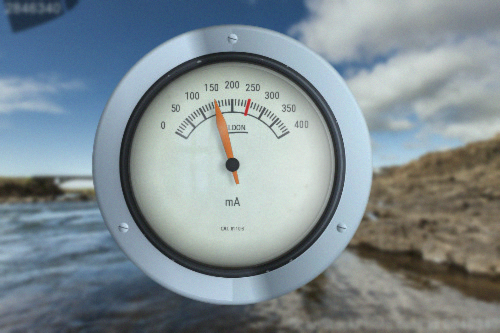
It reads value=150 unit=mA
